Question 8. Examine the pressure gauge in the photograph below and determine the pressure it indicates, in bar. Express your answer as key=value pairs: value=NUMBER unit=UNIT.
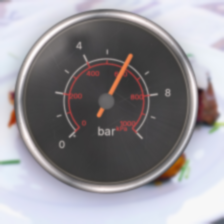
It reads value=6 unit=bar
